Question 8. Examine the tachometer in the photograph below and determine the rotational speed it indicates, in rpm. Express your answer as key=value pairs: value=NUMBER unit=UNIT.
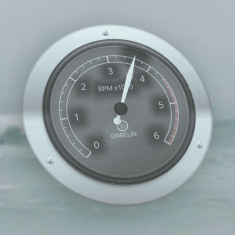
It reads value=3600 unit=rpm
